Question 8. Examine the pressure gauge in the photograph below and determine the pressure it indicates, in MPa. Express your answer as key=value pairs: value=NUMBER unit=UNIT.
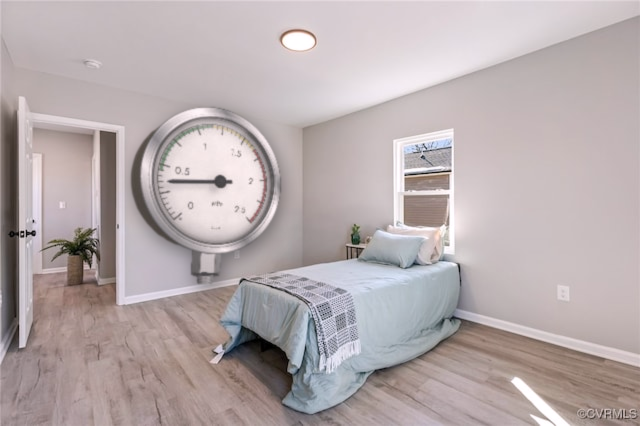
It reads value=0.35 unit=MPa
